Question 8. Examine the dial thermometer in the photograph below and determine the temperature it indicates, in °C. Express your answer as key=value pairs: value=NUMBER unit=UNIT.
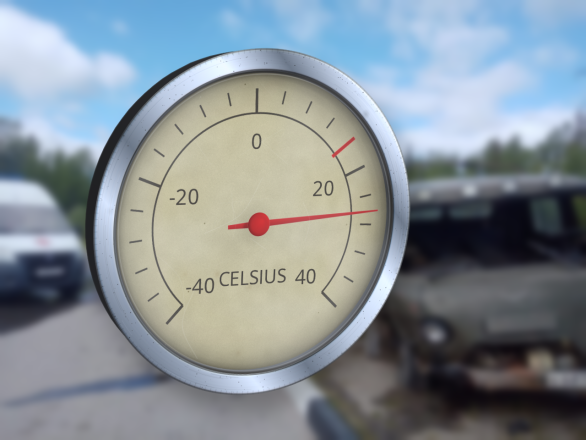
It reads value=26 unit=°C
